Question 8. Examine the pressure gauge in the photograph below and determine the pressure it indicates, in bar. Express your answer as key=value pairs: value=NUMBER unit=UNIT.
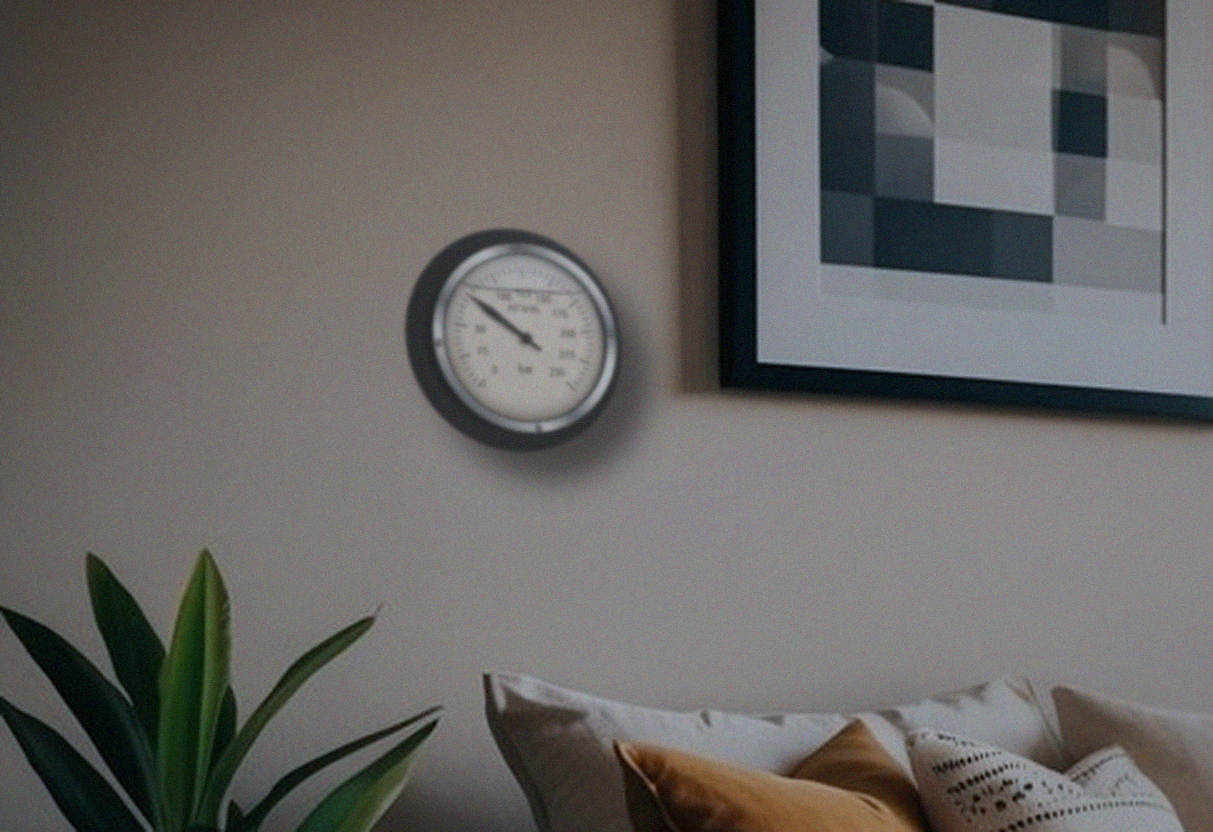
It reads value=75 unit=bar
